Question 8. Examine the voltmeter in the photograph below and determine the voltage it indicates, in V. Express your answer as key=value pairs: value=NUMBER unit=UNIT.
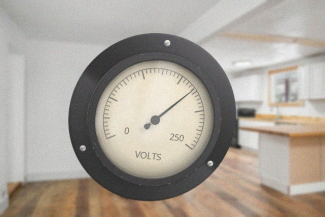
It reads value=170 unit=V
